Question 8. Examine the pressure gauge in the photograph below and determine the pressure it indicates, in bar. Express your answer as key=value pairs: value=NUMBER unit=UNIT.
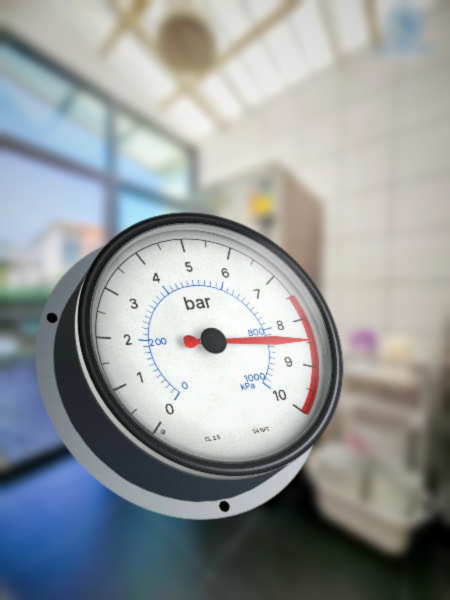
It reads value=8.5 unit=bar
